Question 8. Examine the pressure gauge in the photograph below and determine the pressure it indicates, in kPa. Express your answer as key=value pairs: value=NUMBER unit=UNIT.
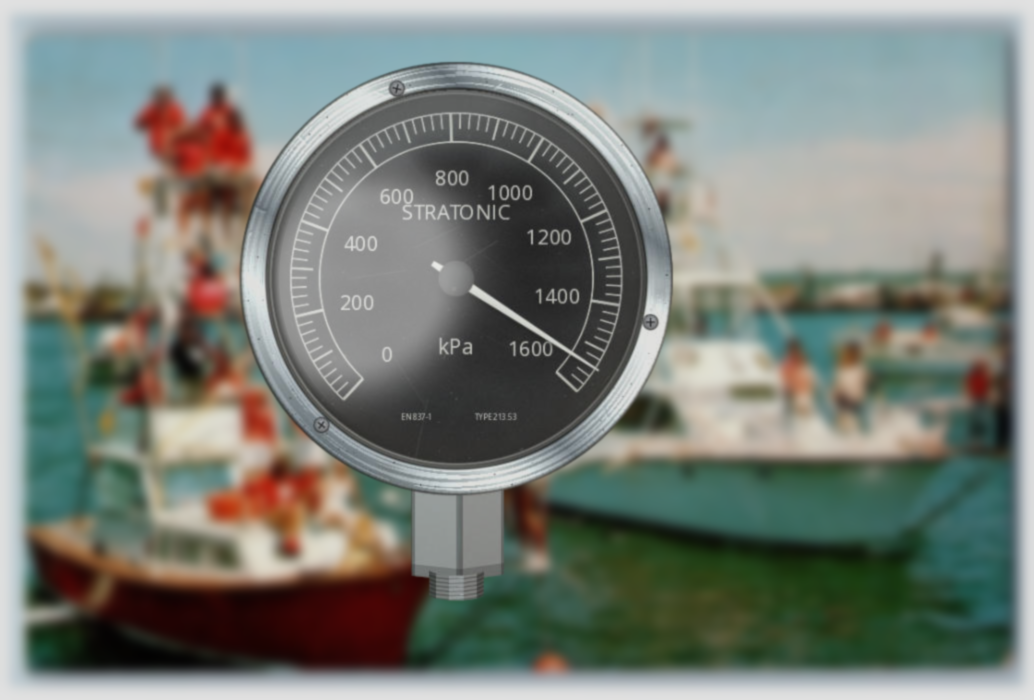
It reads value=1540 unit=kPa
